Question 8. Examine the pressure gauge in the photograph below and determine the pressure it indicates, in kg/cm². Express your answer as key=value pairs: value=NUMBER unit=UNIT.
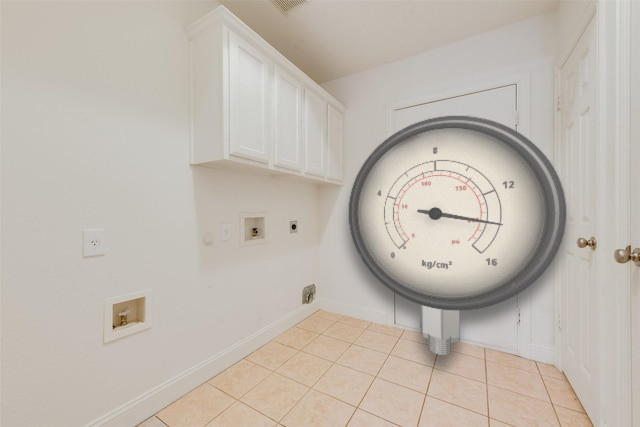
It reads value=14 unit=kg/cm²
